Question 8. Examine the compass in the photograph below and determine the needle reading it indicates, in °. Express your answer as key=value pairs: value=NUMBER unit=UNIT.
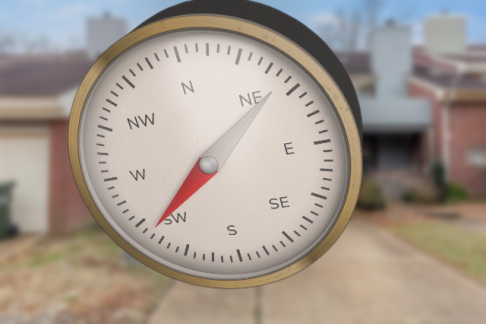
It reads value=232.5 unit=°
